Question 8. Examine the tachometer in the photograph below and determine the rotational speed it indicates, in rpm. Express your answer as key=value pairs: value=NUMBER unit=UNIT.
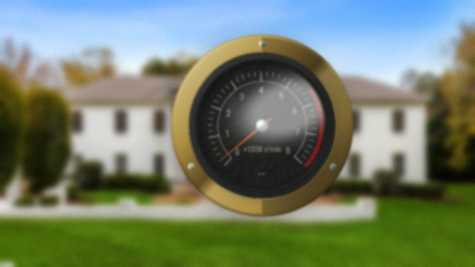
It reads value=200 unit=rpm
